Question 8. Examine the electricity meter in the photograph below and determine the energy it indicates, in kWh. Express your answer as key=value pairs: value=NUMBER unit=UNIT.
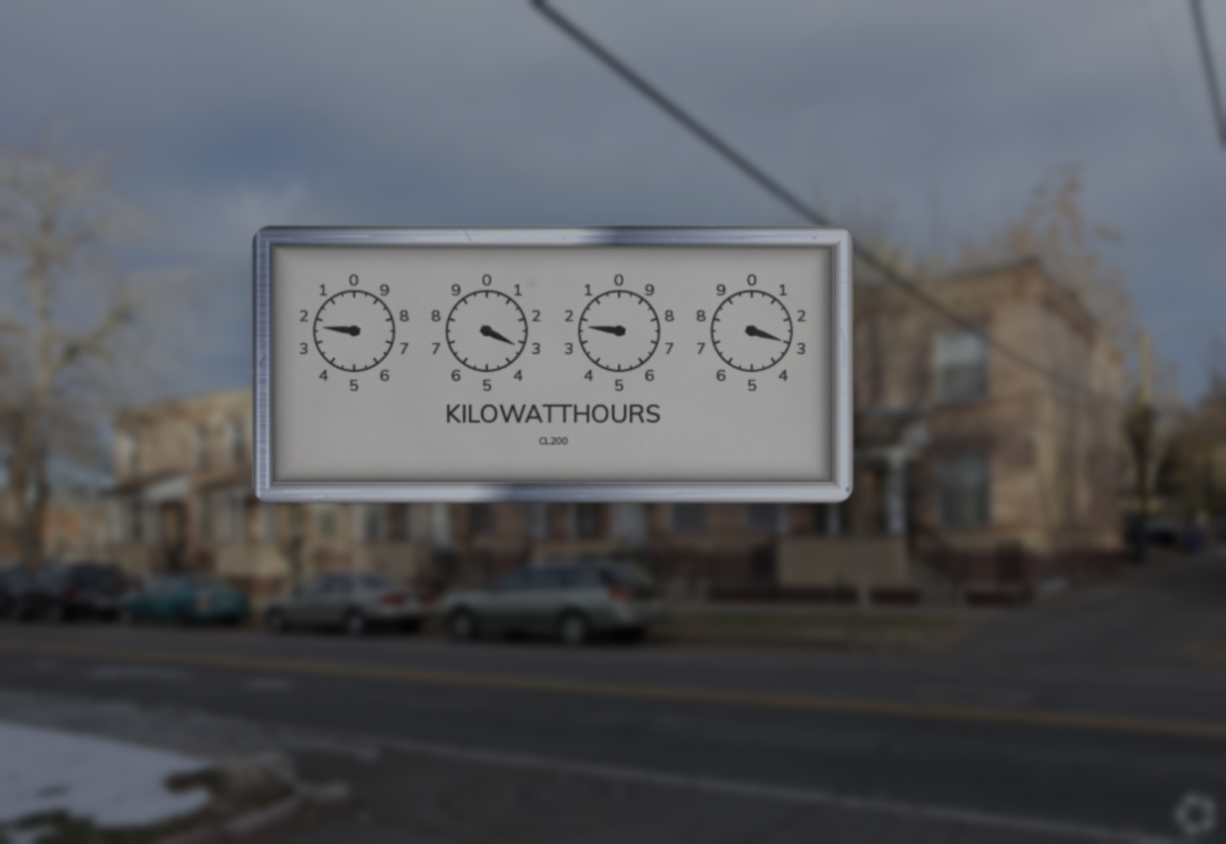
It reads value=2323 unit=kWh
